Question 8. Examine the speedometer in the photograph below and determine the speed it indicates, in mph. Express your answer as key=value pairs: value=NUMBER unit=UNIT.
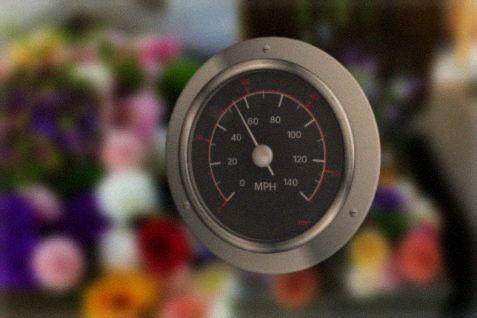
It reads value=55 unit=mph
